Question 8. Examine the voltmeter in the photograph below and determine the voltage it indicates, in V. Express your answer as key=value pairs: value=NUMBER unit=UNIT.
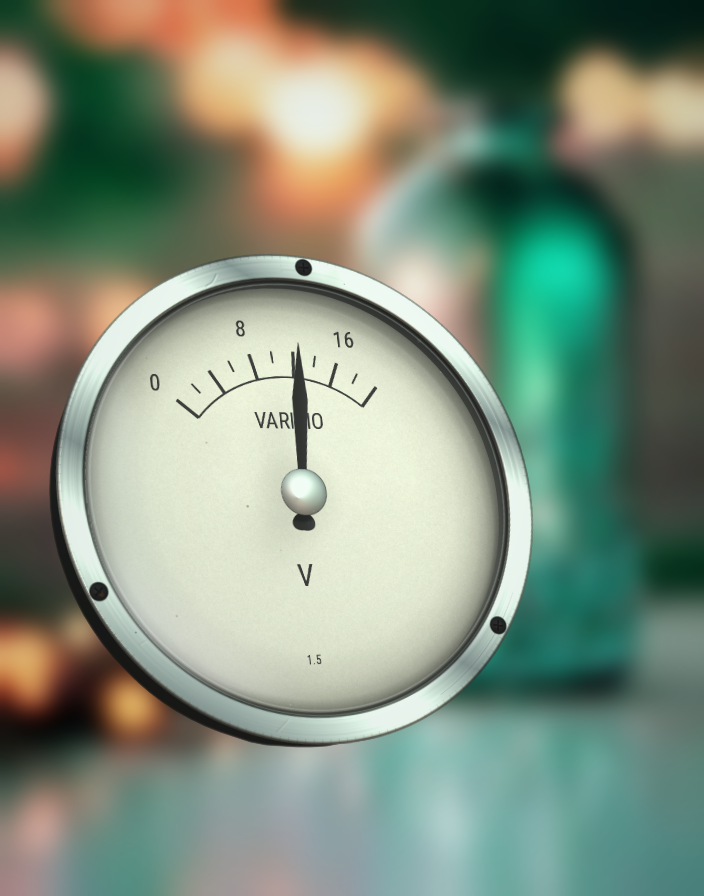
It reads value=12 unit=V
